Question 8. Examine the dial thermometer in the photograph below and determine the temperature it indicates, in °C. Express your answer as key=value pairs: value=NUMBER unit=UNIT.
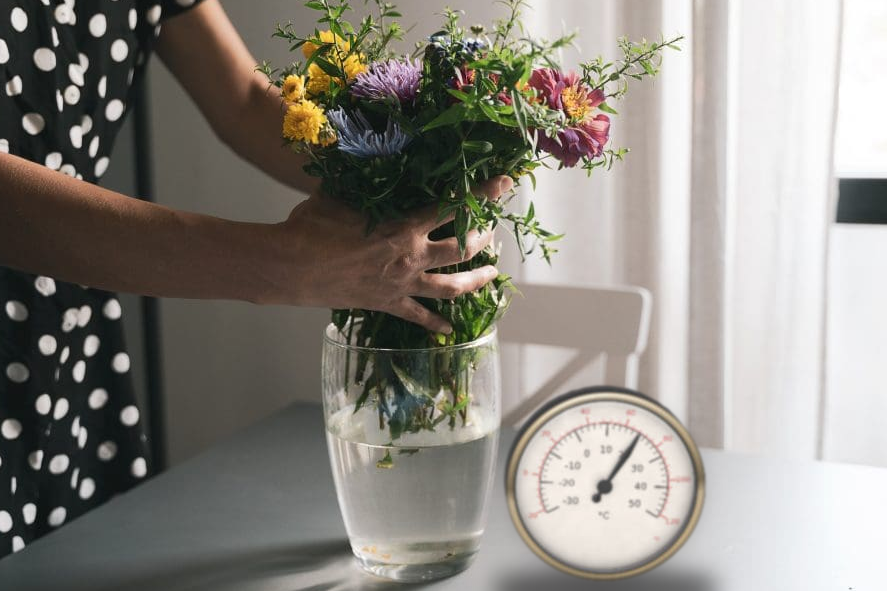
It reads value=20 unit=°C
